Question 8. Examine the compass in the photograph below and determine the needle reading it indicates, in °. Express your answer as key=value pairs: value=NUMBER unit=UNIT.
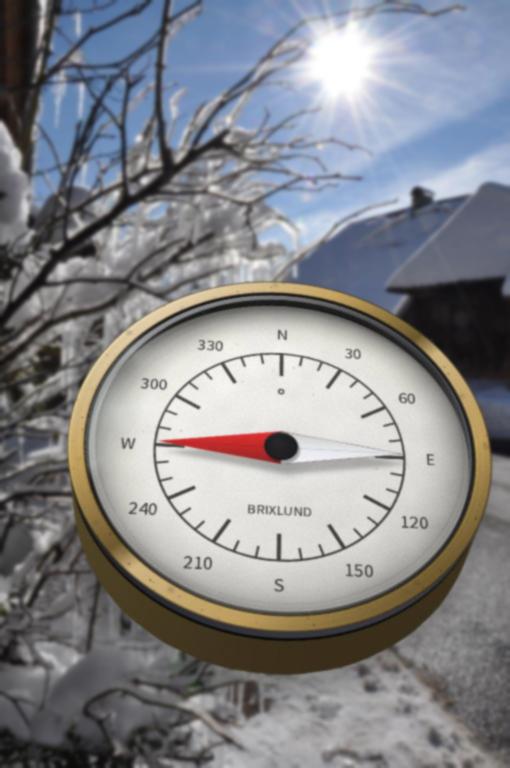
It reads value=270 unit=°
